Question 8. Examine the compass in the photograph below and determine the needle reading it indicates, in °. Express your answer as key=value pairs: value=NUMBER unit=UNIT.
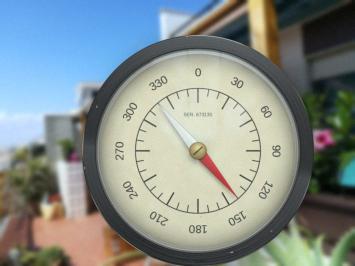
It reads value=140 unit=°
